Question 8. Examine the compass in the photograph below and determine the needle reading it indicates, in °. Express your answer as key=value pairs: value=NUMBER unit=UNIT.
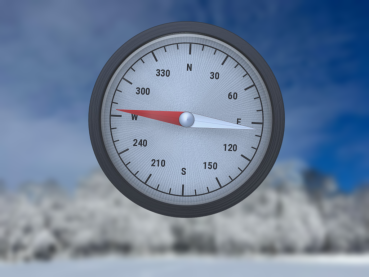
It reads value=275 unit=°
